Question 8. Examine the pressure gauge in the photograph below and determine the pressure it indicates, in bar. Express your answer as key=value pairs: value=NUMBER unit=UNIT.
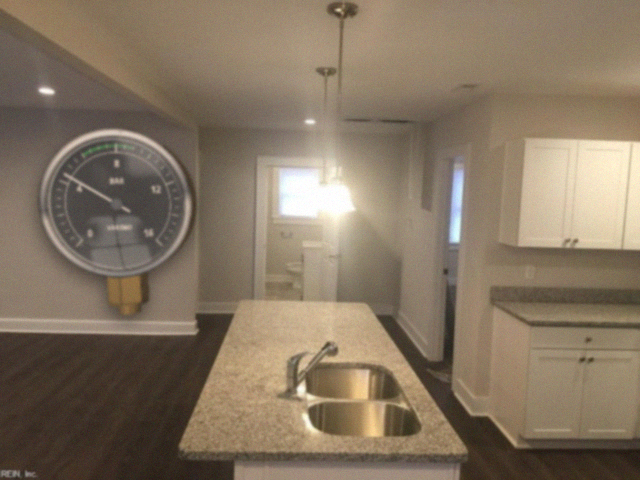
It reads value=4.5 unit=bar
